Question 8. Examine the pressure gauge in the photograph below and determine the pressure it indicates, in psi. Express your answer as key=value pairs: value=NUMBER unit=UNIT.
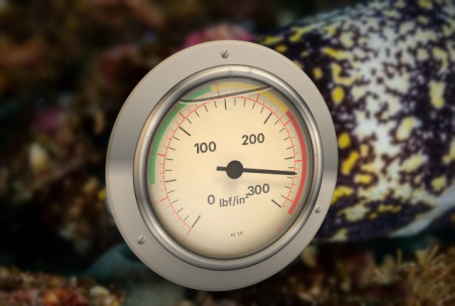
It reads value=265 unit=psi
